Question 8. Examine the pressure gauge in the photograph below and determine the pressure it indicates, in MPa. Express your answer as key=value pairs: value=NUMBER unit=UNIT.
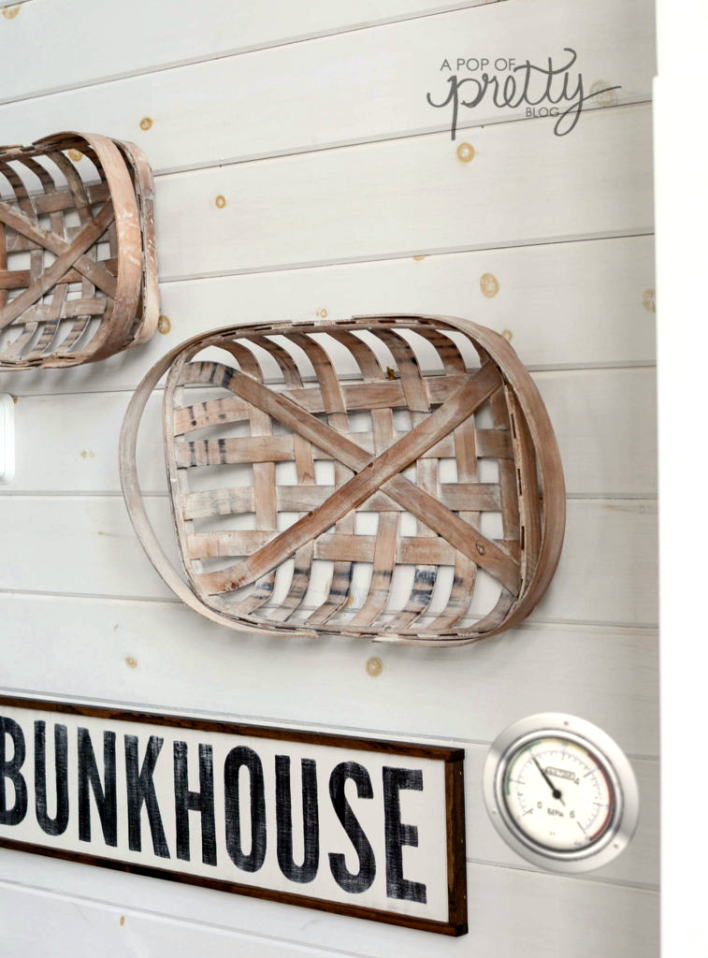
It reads value=2 unit=MPa
